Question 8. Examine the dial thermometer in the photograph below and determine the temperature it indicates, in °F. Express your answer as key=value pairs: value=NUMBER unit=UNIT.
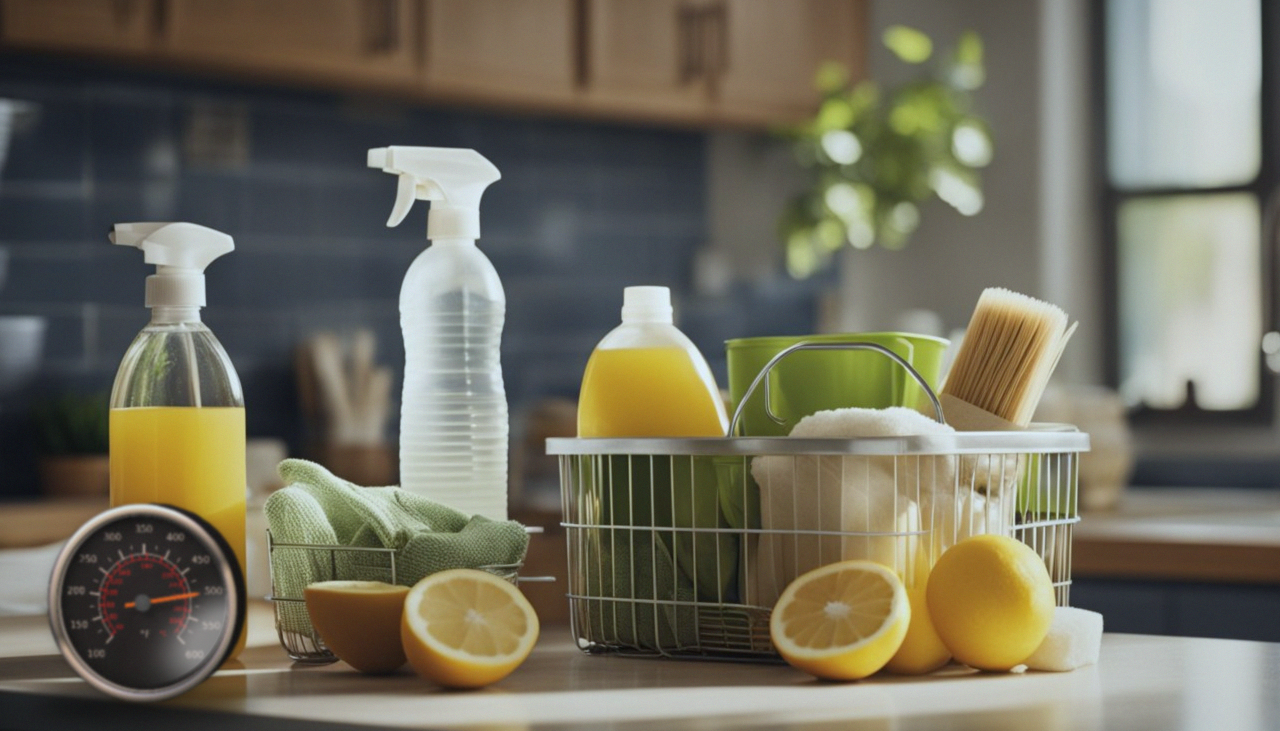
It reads value=500 unit=°F
